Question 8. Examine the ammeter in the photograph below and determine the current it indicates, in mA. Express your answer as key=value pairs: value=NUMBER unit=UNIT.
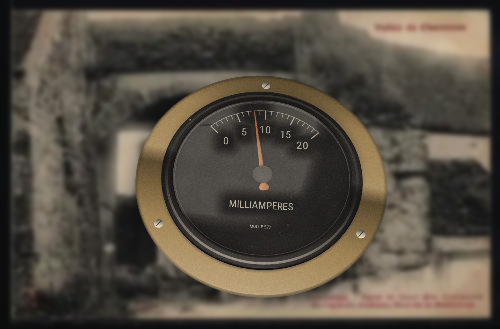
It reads value=8 unit=mA
